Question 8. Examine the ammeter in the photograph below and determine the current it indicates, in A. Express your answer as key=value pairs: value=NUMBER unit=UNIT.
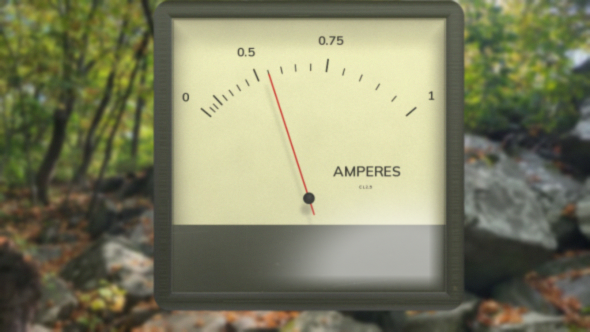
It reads value=0.55 unit=A
